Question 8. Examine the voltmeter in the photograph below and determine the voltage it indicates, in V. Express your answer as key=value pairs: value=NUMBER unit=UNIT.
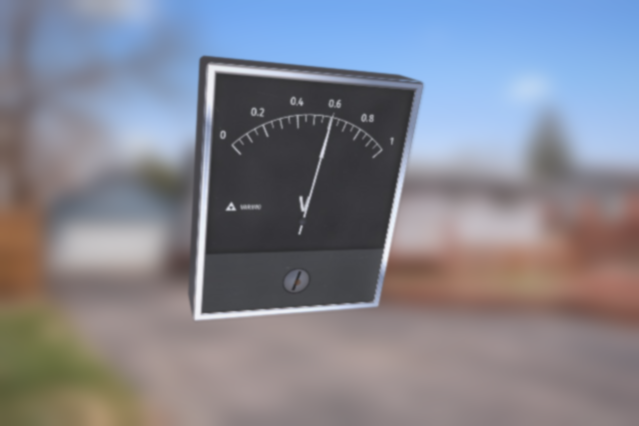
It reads value=0.6 unit=V
